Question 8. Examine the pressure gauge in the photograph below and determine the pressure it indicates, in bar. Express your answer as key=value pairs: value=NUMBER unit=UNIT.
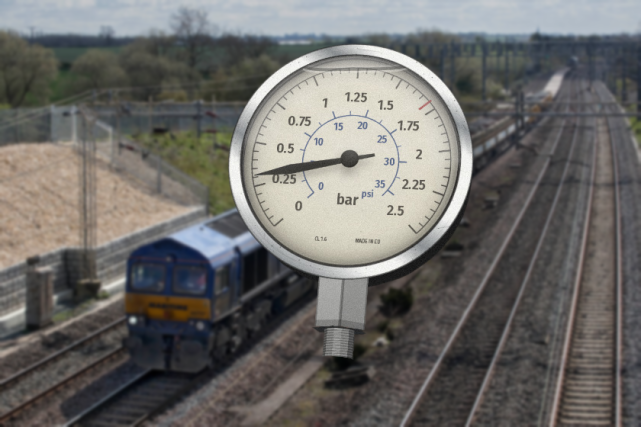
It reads value=0.3 unit=bar
